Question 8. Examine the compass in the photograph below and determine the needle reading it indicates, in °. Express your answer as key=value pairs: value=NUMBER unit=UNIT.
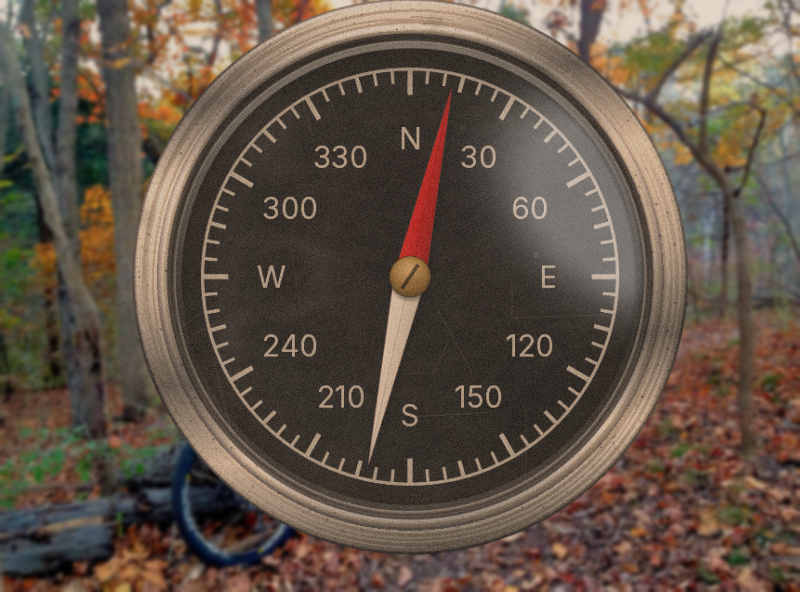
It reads value=12.5 unit=°
